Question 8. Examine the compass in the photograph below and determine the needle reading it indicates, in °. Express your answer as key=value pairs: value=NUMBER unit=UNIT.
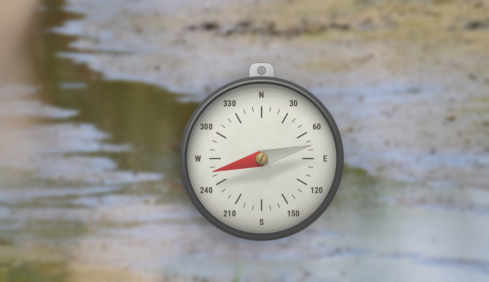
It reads value=255 unit=°
